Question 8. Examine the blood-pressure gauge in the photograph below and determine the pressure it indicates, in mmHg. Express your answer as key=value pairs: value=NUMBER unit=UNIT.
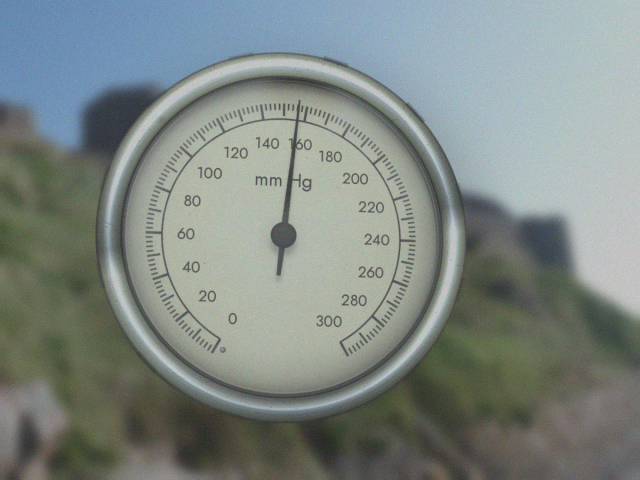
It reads value=156 unit=mmHg
